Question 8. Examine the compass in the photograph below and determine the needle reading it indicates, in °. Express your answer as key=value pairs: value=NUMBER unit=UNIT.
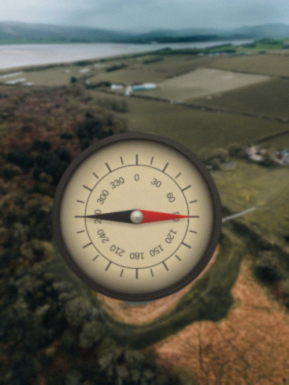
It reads value=90 unit=°
